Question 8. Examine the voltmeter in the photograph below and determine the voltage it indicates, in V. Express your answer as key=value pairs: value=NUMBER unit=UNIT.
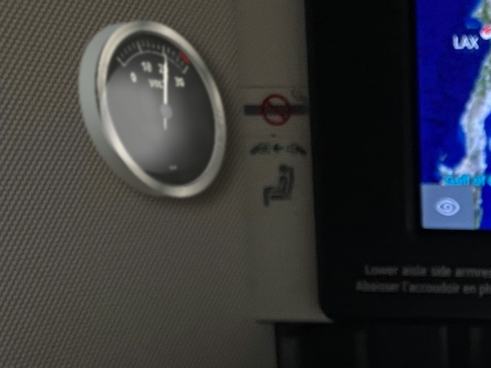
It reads value=20 unit=V
